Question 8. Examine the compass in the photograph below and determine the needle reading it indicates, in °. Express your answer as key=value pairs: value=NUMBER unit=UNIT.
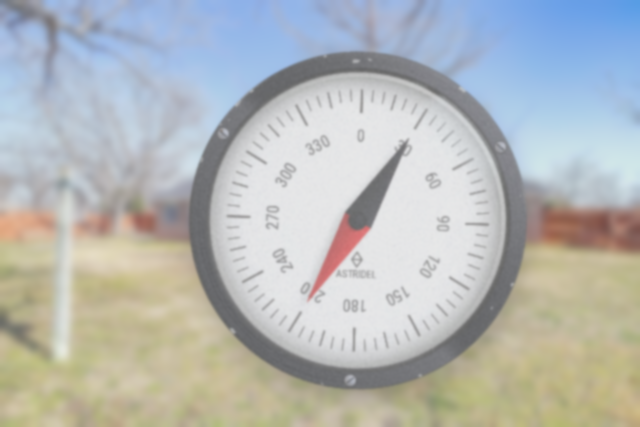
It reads value=210 unit=°
